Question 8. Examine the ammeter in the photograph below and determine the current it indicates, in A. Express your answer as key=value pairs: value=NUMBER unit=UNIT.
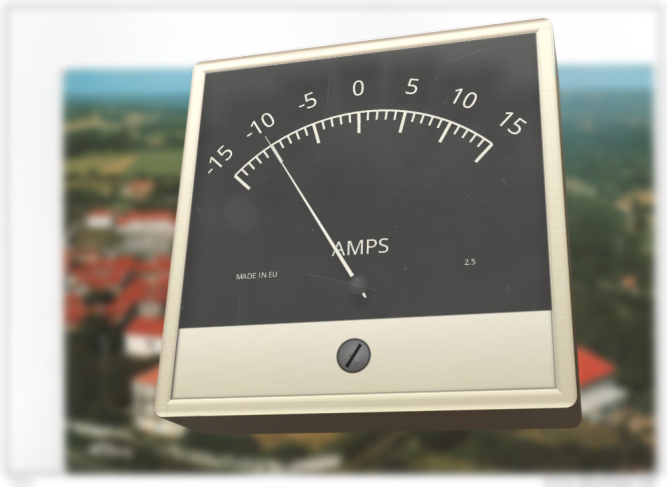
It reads value=-10 unit=A
